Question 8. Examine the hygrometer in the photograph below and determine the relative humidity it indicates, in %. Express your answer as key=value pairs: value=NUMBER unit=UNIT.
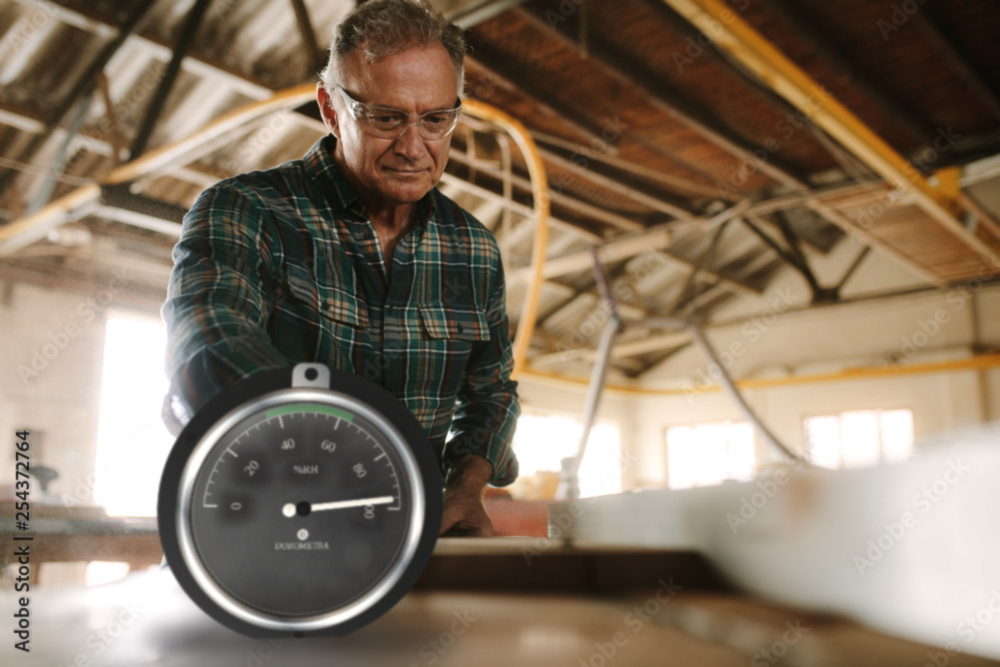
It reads value=96 unit=%
